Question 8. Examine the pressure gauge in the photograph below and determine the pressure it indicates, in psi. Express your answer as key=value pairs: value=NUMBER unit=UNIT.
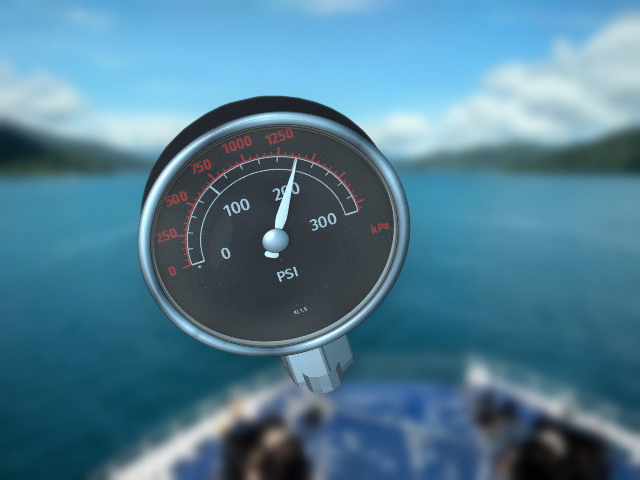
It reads value=200 unit=psi
